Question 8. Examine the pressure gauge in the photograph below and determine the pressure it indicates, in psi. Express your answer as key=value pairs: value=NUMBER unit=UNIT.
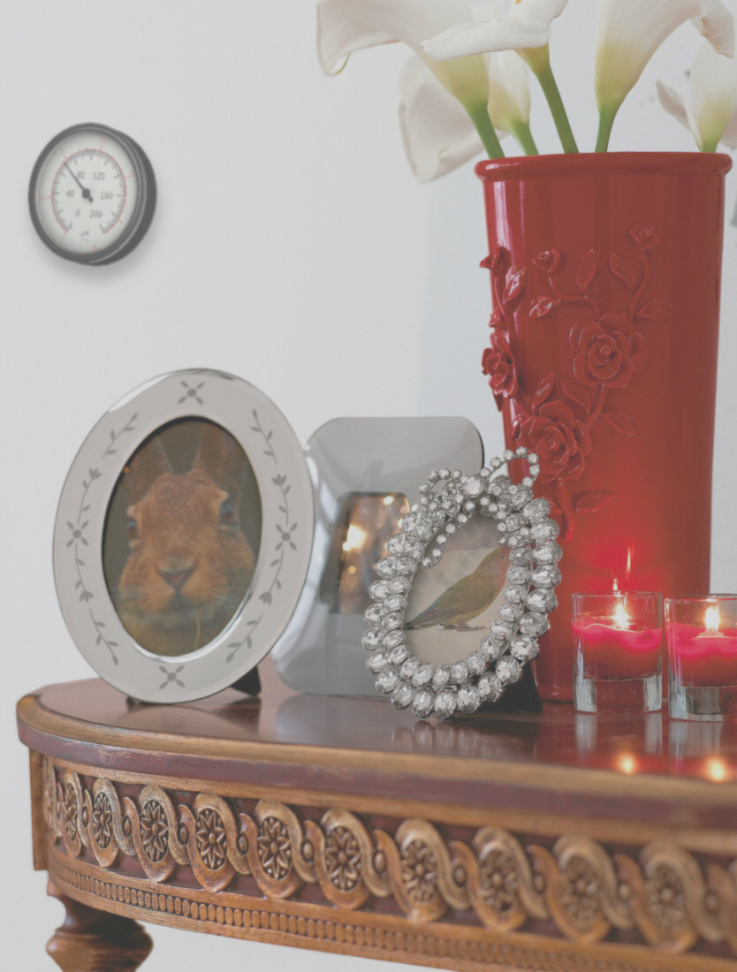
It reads value=70 unit=psi
